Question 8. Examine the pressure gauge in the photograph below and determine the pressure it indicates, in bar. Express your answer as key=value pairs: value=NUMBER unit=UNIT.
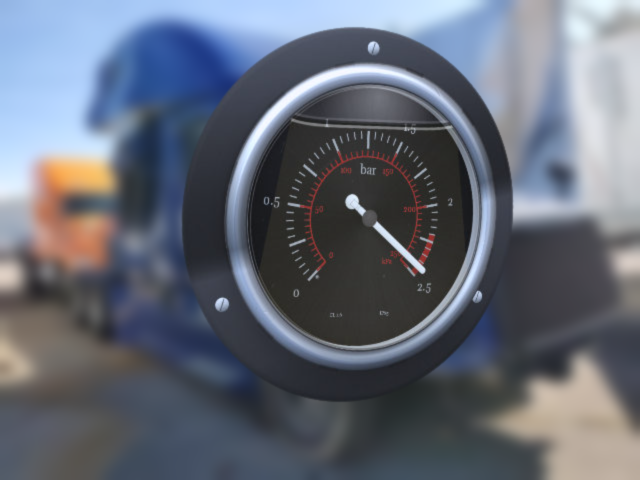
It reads value=2.45 unit=bar
